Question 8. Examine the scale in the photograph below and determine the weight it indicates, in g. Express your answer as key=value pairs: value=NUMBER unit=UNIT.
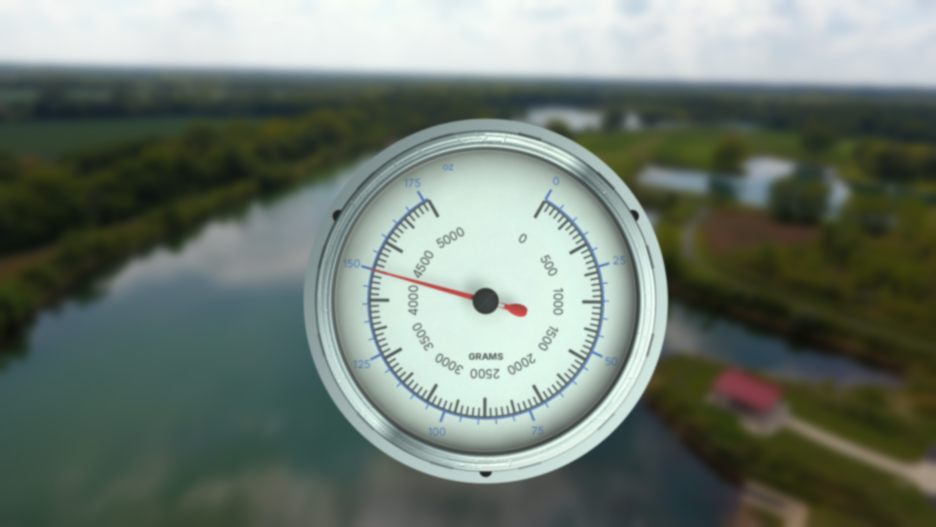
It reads value=4250 unit=g
